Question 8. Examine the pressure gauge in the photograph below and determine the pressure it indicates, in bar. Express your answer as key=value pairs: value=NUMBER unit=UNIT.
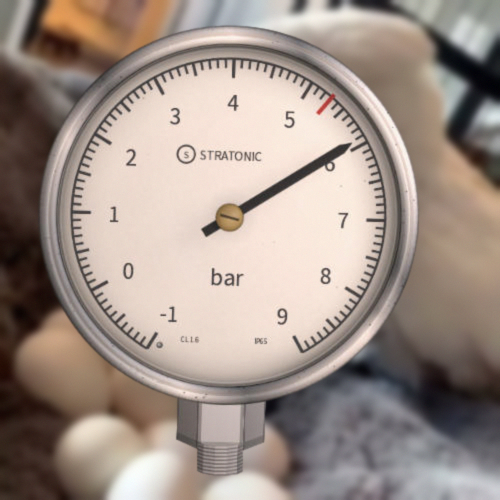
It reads value=5.9 unit=bar
